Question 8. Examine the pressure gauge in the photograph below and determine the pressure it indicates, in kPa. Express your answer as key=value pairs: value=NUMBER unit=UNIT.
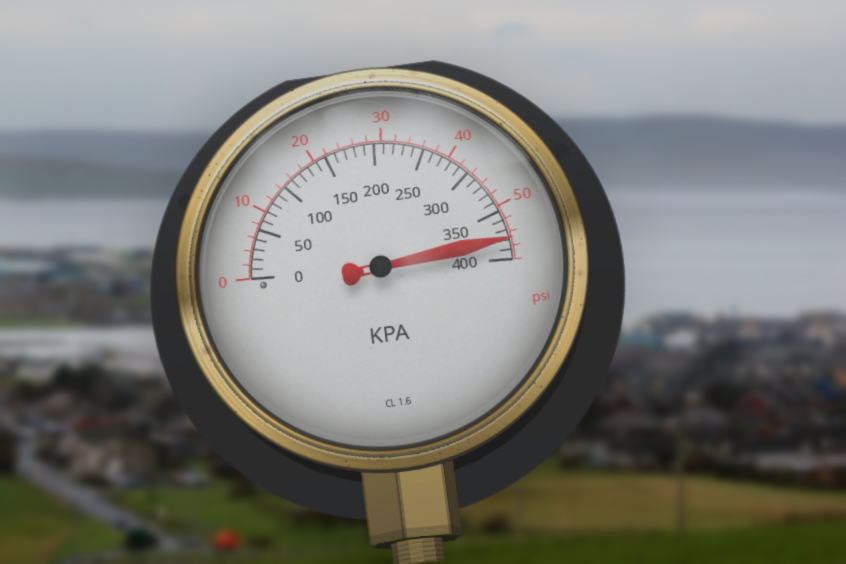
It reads value=380 unit=kPa
